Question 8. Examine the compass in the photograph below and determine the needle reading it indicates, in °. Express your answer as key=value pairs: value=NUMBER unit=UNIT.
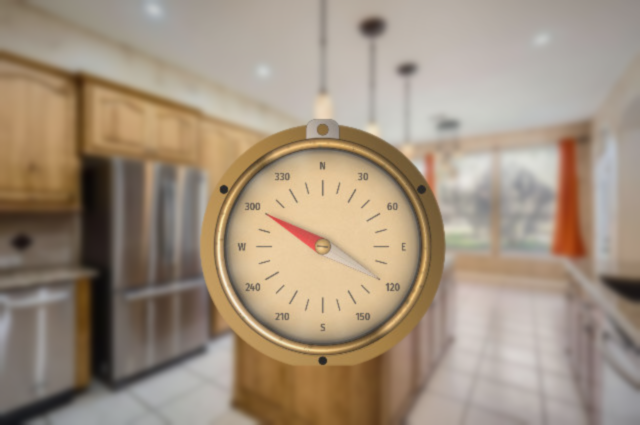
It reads value=300 unit=°
